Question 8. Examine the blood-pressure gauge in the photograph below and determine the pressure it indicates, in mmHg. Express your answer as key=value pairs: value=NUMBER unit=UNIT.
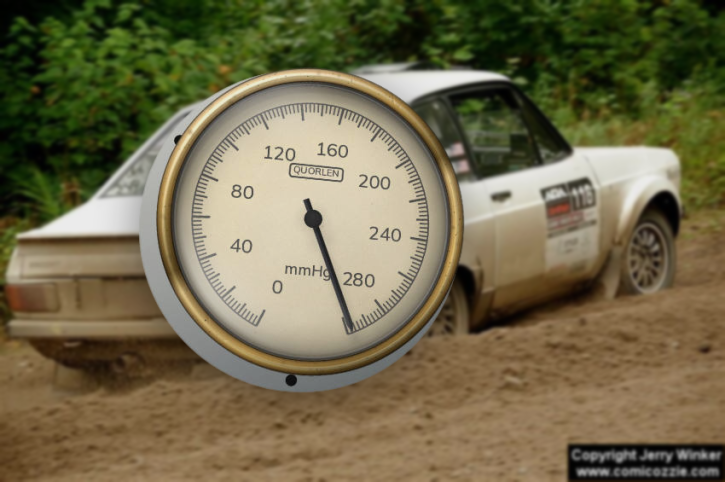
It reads value=298 unit=mmHg
